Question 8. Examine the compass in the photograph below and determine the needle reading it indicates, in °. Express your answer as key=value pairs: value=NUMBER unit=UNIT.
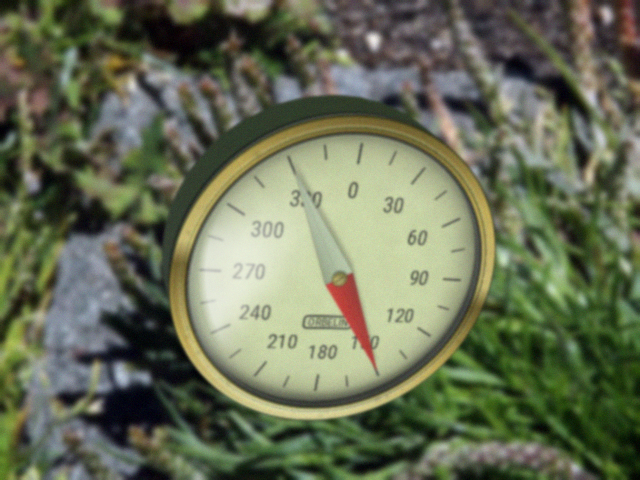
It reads value=150 unit=°
